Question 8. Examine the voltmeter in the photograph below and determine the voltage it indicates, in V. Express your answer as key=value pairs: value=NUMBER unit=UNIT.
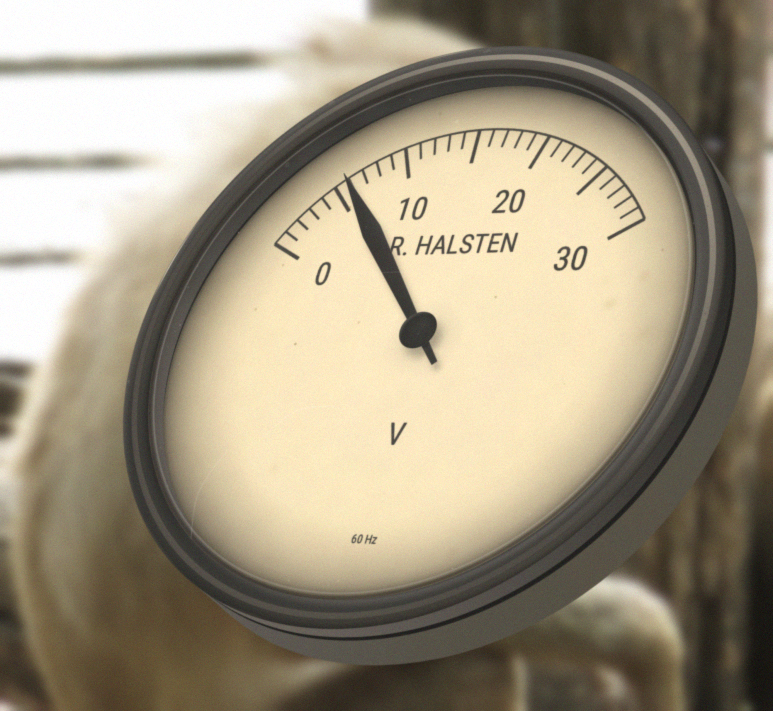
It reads value=6 unit=V
